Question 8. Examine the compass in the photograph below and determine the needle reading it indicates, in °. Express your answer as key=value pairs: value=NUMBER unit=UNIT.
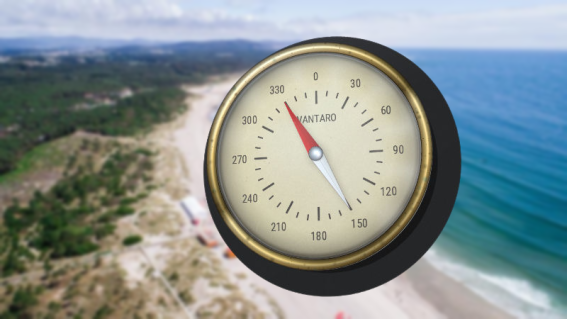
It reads value=330 unit=°
